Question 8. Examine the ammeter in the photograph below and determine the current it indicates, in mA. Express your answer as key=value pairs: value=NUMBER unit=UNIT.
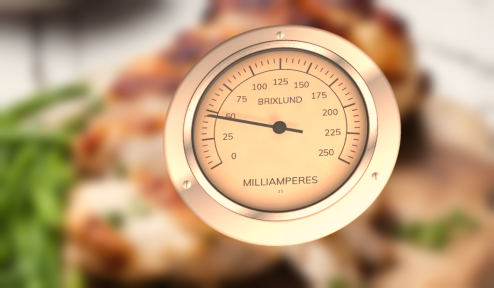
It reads value=45 unit=mA
